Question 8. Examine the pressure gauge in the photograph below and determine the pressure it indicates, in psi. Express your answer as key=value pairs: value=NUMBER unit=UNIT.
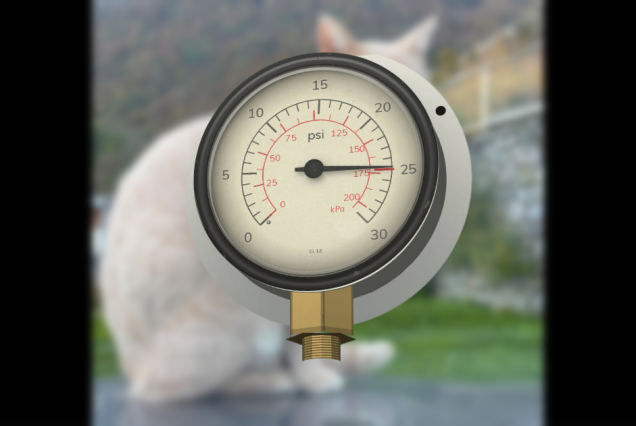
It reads value=25 unit=psi
